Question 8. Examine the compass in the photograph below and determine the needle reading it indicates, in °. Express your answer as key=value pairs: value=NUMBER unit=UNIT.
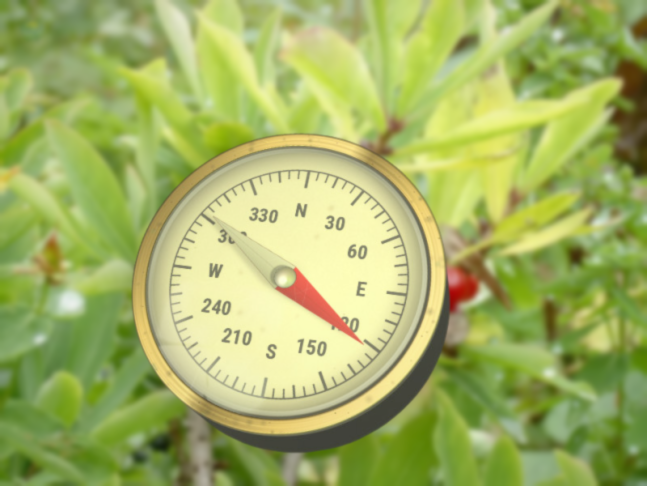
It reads value=122.5 unit=°
